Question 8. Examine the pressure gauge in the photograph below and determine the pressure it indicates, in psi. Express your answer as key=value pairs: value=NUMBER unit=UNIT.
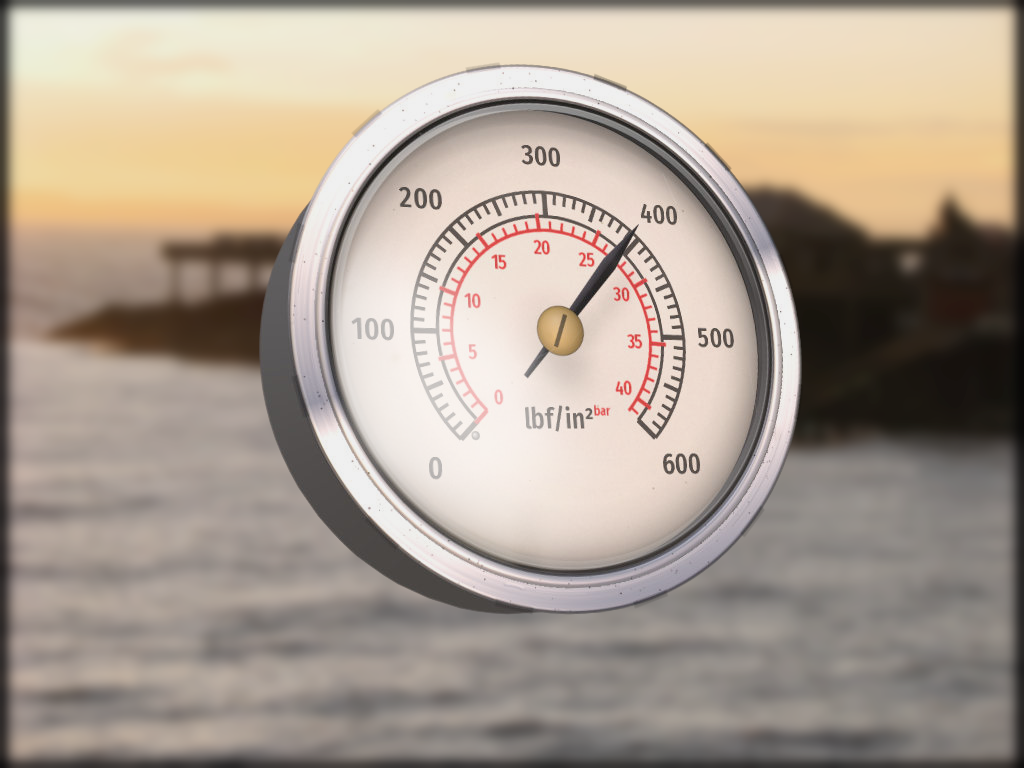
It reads value=390 unit=psi
